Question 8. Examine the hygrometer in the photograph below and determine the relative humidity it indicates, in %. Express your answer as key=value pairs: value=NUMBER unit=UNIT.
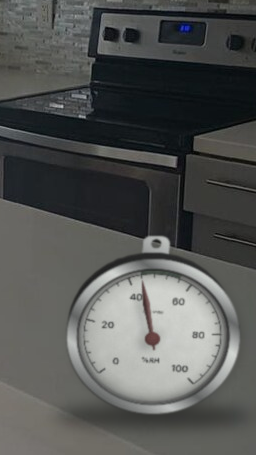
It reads value=44 unit=%
